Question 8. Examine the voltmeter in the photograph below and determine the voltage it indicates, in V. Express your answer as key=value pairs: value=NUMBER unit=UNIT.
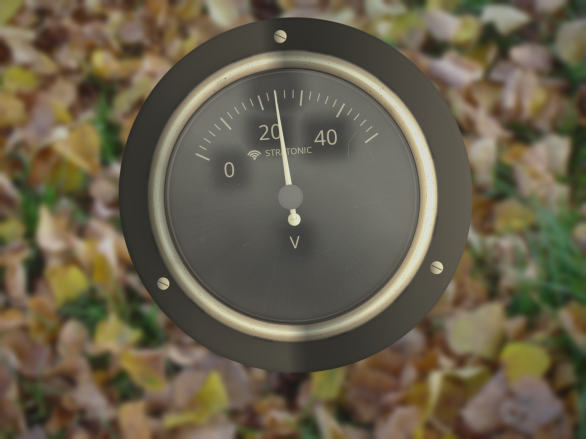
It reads value=24 unit=V
